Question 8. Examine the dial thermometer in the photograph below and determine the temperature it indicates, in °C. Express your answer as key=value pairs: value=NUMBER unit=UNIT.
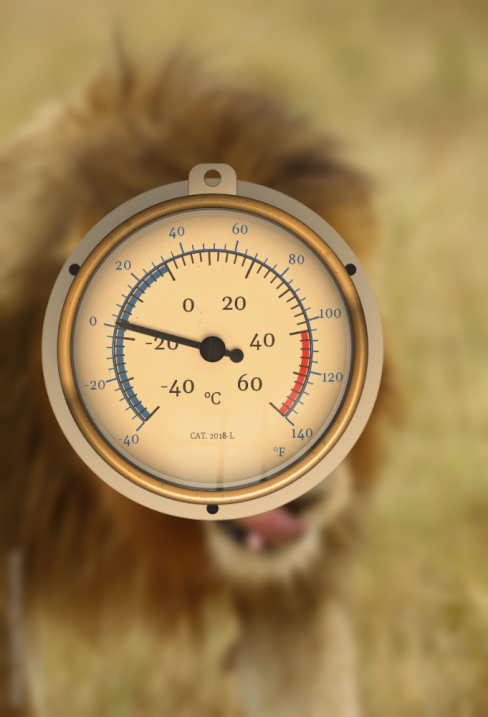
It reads value=-17 unit=°C
